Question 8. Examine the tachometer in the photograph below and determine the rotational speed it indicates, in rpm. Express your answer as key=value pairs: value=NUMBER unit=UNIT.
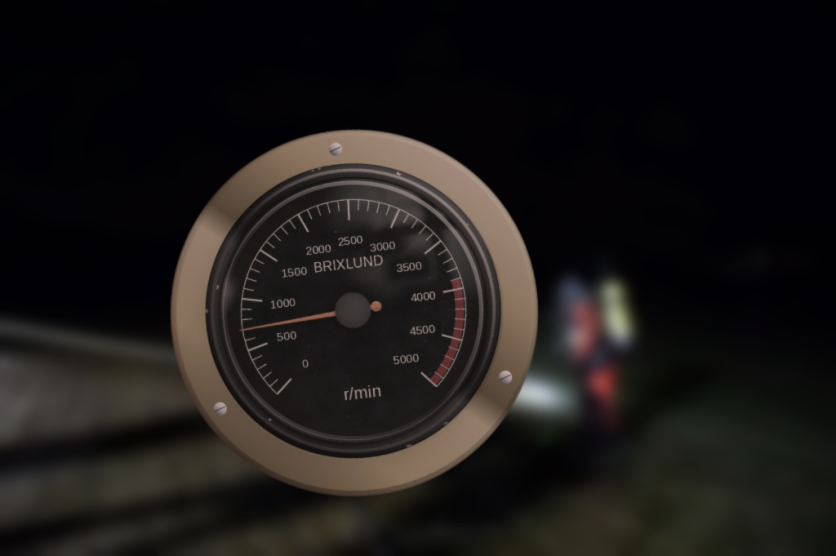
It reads value=700 unit=rpm
